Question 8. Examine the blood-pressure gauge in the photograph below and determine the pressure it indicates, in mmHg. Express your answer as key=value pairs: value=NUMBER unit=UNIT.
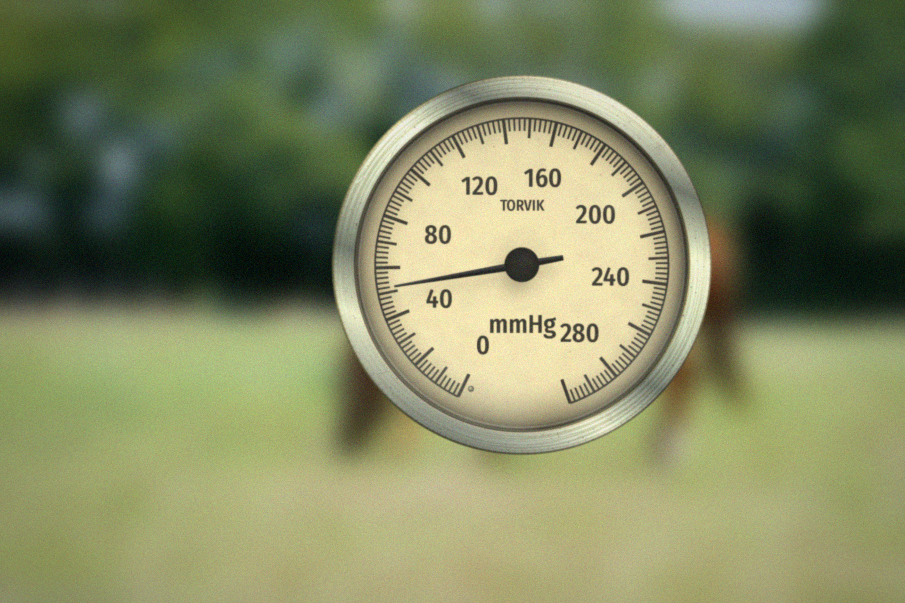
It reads value=52 unit=mmHg
